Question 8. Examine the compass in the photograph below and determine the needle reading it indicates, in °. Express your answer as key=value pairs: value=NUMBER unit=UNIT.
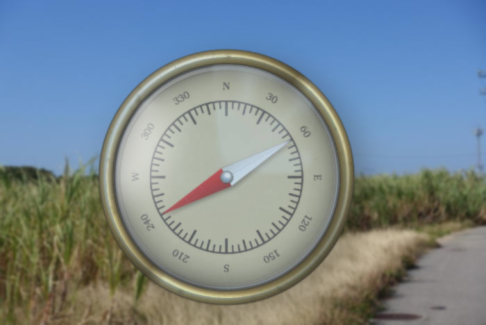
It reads value=240 unit=°
